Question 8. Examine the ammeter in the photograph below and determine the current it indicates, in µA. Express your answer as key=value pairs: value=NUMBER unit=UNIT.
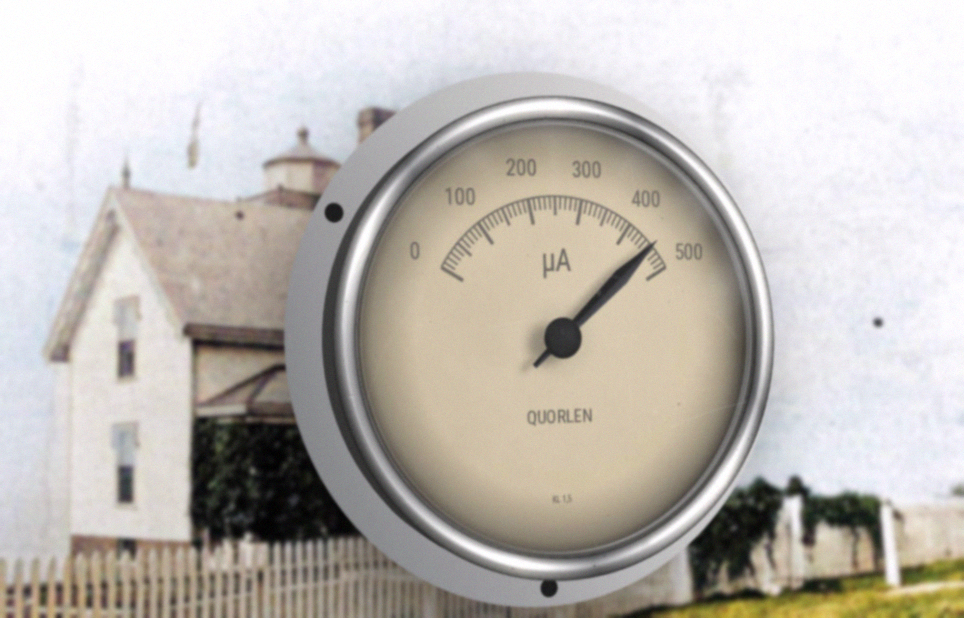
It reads value=450 unit=µA
